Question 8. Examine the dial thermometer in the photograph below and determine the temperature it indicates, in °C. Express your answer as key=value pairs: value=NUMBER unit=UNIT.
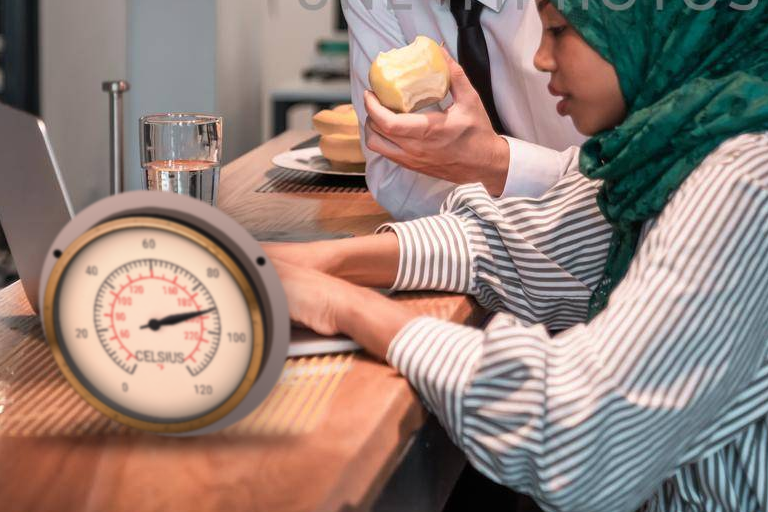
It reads value=90 unit=°C
